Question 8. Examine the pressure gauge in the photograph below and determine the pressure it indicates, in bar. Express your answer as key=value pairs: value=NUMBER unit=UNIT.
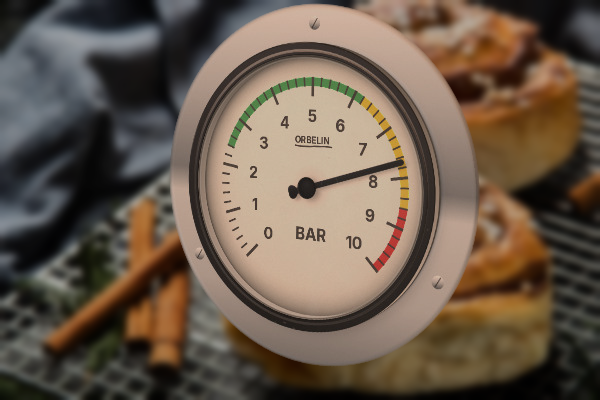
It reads value=7.7 unit=bar
